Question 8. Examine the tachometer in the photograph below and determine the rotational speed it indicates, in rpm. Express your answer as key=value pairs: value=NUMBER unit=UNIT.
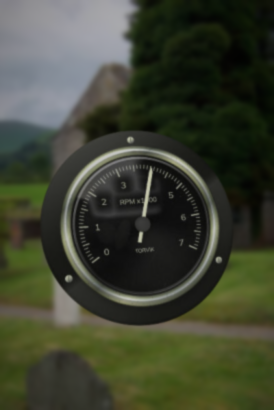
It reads value=4000 unit=rpm
